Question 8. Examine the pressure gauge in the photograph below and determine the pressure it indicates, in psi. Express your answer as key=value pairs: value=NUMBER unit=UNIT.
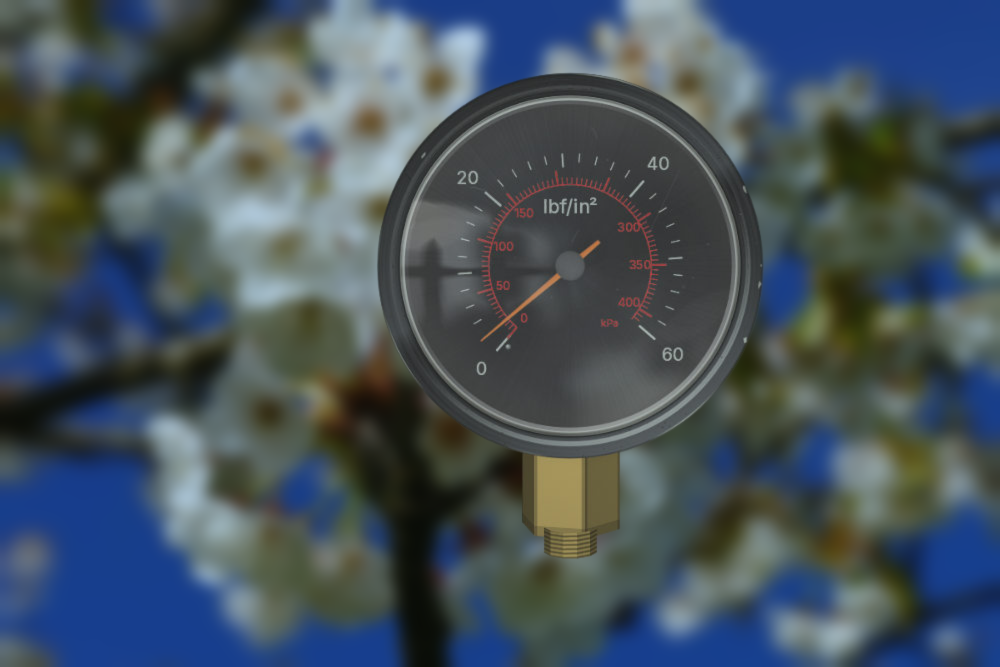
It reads value=2 unit=psi
